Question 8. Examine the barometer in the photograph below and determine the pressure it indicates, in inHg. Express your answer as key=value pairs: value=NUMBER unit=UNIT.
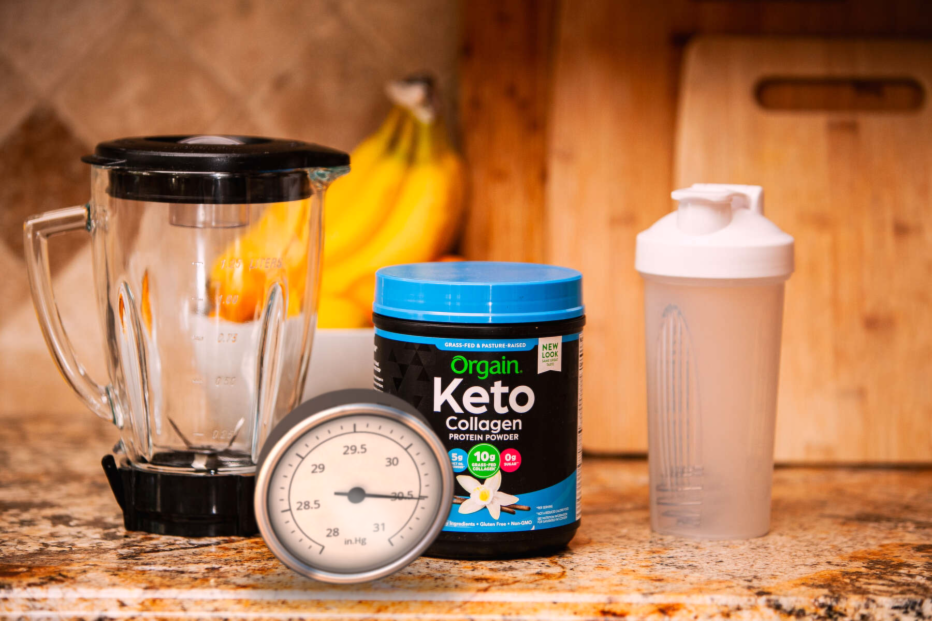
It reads value=30.5 unit=inHg
